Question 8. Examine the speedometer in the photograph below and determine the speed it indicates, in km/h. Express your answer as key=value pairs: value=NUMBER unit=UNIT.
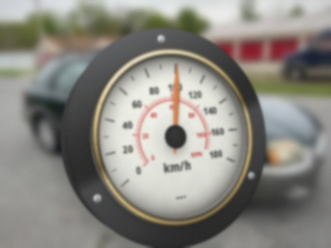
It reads value=100 unit=km/h
